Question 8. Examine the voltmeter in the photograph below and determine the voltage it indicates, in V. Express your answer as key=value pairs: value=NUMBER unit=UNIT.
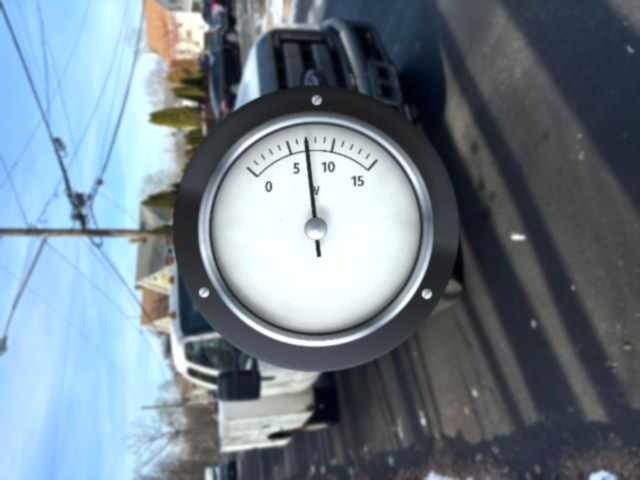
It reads value=7 unit=V
